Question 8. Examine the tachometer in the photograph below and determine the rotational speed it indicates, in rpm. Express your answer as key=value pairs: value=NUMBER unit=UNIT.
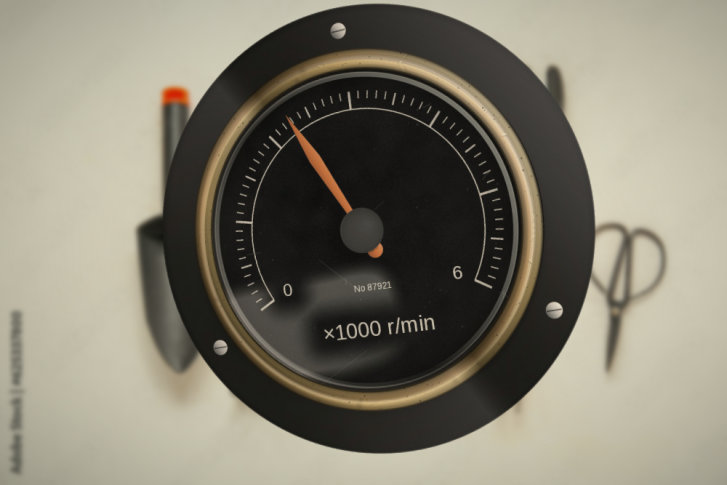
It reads value=2300 unit=rpm
